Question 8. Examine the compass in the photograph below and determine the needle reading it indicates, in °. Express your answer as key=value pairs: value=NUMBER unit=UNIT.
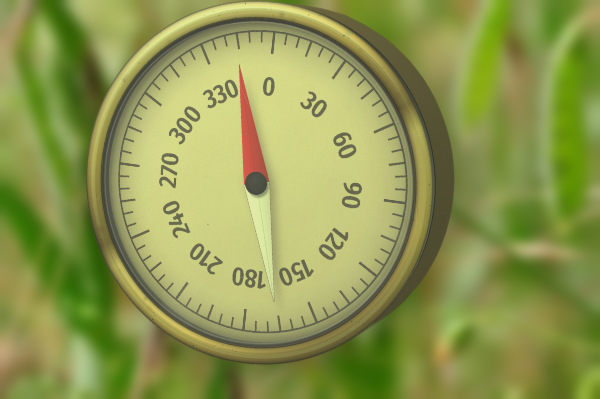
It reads value=345 unit=°
